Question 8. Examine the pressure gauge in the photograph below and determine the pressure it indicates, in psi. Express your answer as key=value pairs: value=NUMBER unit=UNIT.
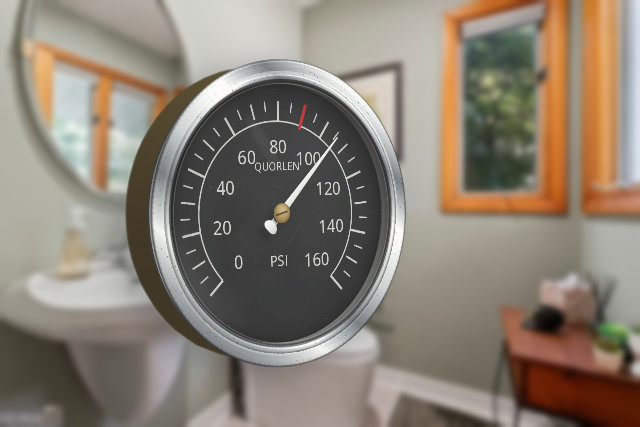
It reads value=105 unit=psi
